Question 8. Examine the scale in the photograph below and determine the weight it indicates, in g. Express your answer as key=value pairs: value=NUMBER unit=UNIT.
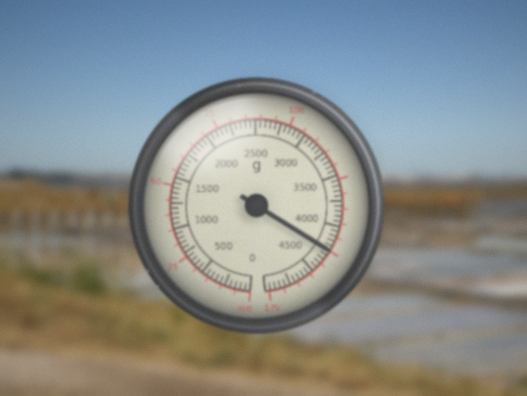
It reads value=4250 unit=g
